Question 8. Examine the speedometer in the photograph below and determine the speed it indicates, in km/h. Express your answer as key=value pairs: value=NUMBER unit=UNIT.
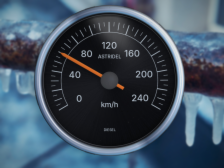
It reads value=60 unit=km/h
